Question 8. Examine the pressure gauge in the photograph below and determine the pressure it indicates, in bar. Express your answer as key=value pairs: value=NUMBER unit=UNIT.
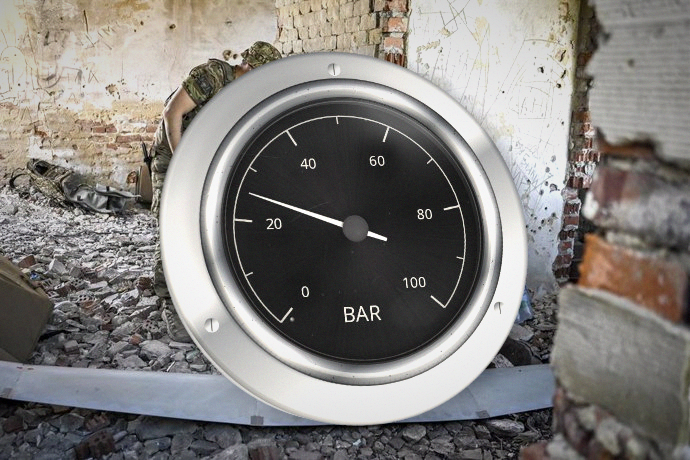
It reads value=25 unit=bar
